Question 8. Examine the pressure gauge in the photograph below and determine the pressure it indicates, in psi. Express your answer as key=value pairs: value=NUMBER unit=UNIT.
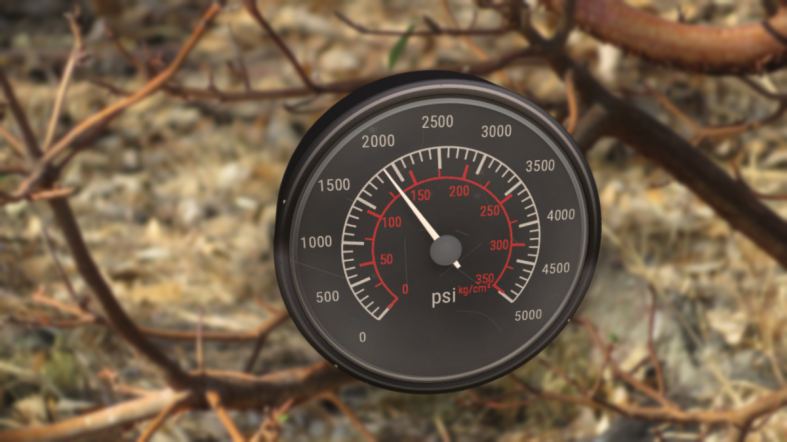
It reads value=1900 unit=psi
